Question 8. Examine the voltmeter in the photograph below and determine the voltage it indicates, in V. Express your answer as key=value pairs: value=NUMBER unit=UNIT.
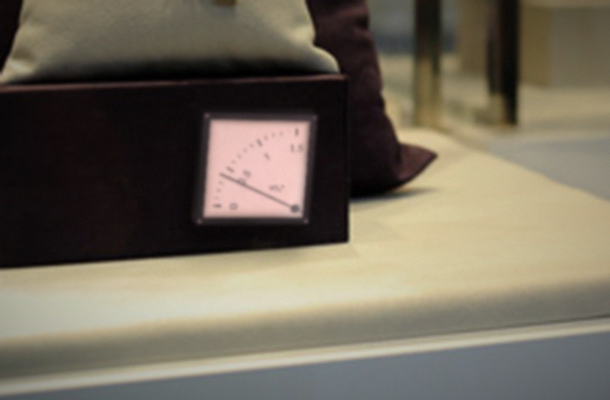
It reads value=0.4 unit=V
